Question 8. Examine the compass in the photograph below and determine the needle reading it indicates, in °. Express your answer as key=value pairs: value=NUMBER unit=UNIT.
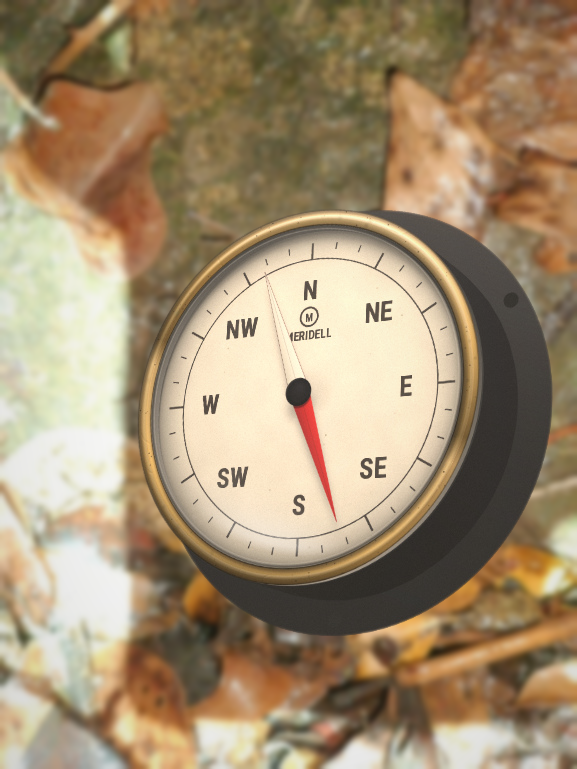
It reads value=160 unit=°
